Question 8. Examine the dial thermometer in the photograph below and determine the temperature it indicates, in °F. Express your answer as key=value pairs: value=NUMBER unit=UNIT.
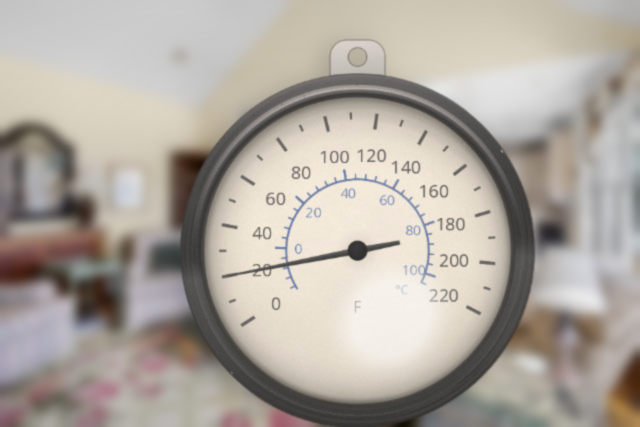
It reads value=20 unit=°F
